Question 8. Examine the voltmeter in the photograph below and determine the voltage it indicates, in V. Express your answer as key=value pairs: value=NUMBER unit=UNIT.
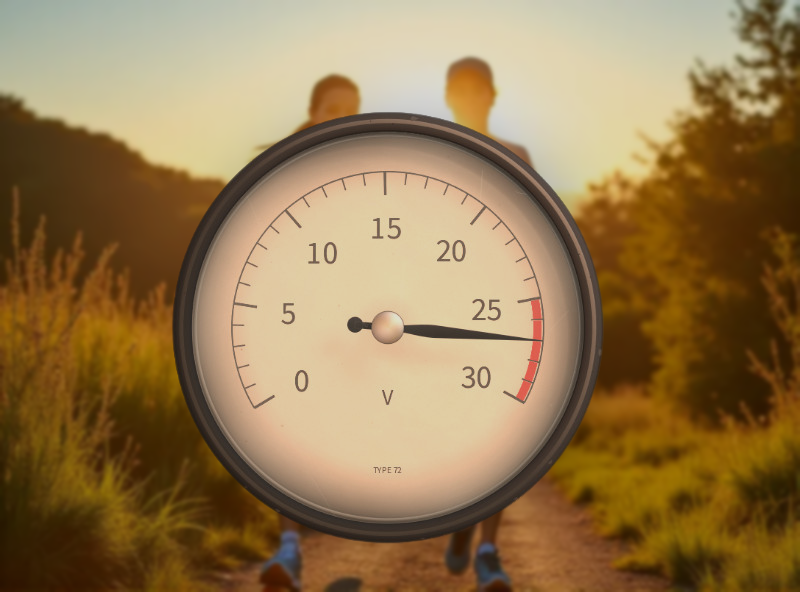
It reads value=27 unit=V
